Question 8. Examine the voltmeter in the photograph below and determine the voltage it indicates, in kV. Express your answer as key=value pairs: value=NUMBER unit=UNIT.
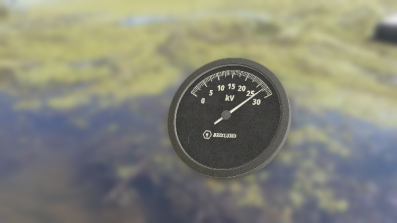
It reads value=27.5 unit=kV
